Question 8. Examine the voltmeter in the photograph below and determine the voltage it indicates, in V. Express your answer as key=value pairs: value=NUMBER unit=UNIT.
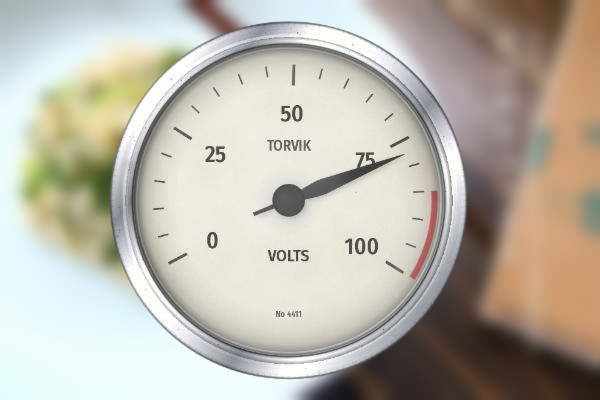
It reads value=77.5 unit=V
